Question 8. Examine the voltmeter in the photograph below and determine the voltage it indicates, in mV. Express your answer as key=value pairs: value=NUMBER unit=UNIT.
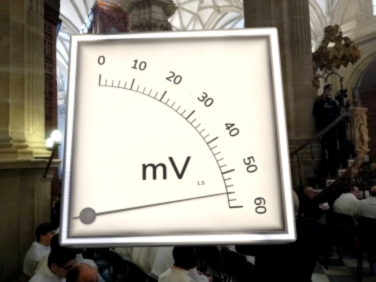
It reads value=56 unit=mV
